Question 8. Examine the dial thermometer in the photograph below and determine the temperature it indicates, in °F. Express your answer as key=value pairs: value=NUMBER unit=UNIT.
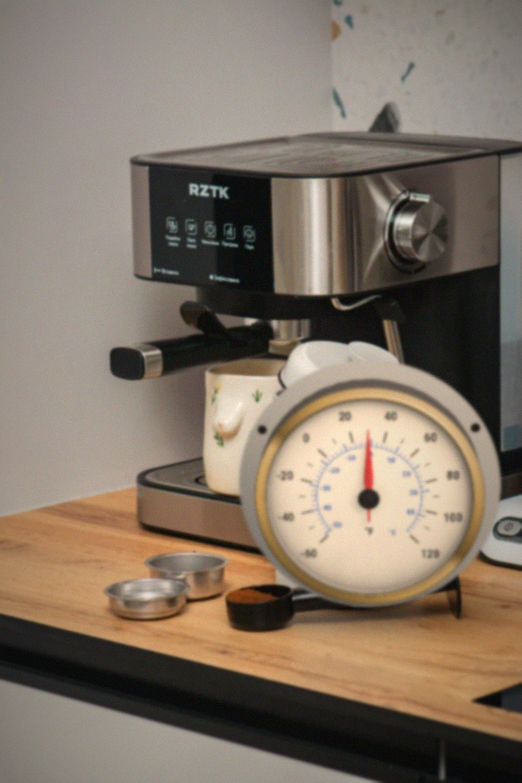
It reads value=30 unit=°F
